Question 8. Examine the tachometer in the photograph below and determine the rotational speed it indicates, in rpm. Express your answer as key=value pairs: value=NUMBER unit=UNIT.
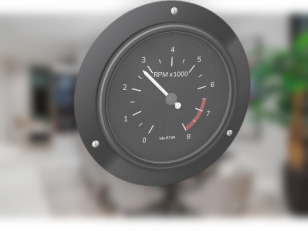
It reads value=2750 unit=rpm
